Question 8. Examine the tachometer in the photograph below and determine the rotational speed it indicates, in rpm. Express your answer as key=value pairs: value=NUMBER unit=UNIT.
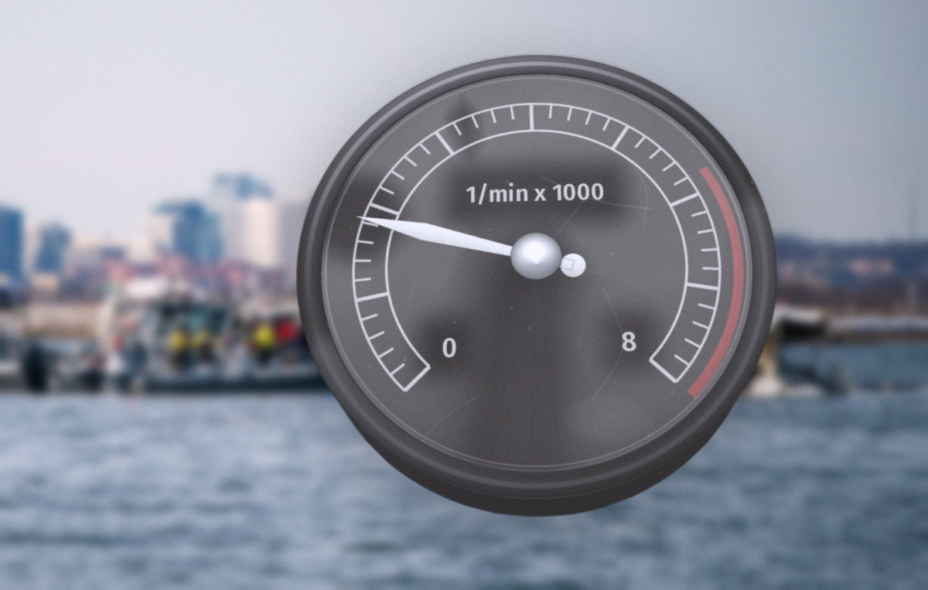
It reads value=1800 unit=rpm
